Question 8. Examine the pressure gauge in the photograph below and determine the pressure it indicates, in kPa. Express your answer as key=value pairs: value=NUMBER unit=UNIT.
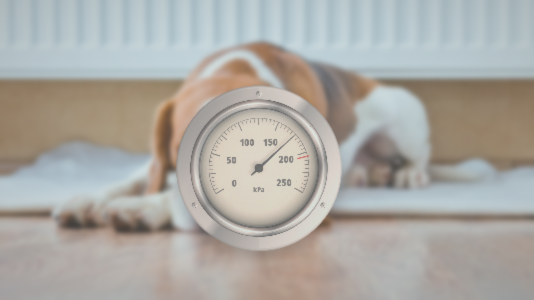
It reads value=175 unit=kPa
